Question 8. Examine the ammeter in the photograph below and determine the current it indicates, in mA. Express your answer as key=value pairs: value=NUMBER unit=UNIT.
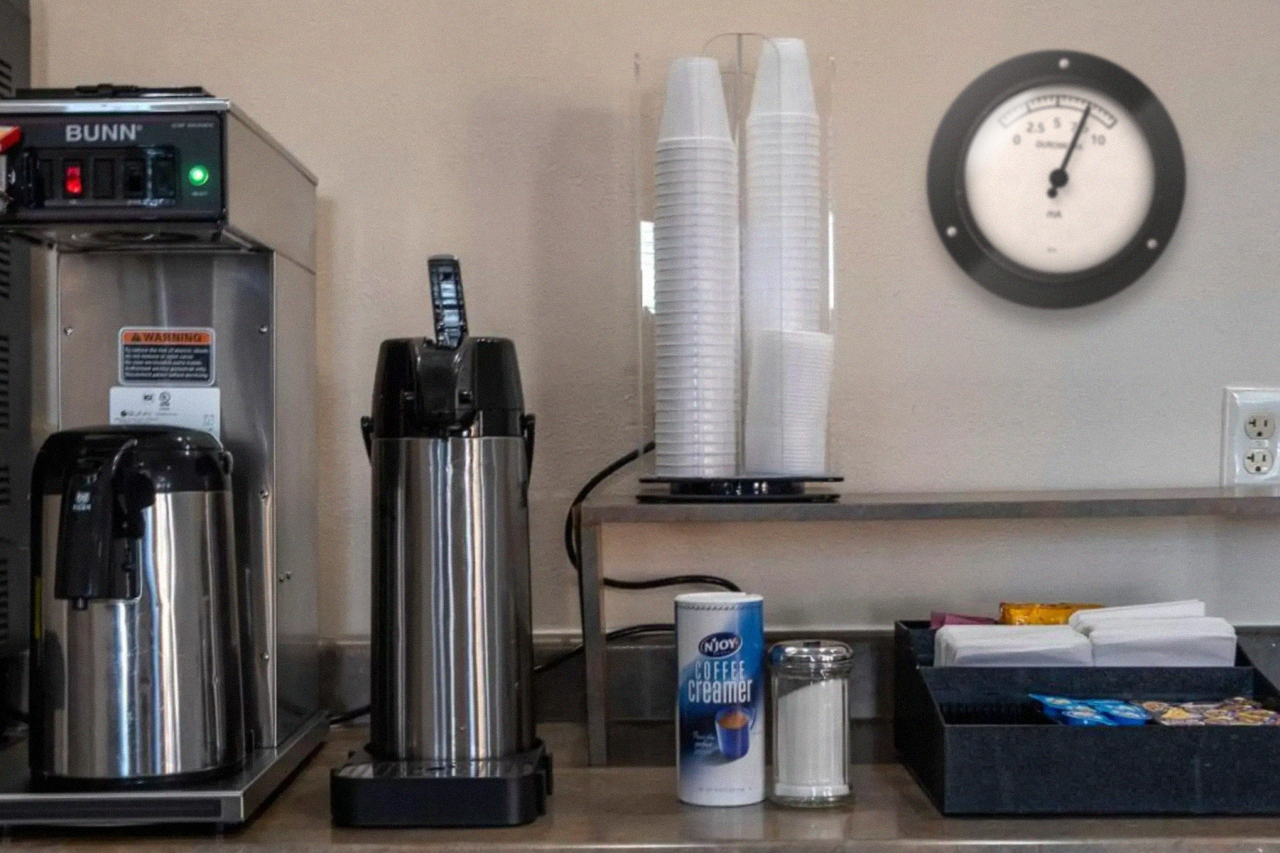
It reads value=7.5 unit=mA
